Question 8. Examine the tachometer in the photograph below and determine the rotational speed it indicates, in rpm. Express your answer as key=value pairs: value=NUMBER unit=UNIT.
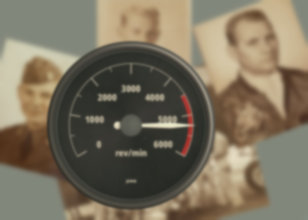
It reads value=5250 unit=rpm
